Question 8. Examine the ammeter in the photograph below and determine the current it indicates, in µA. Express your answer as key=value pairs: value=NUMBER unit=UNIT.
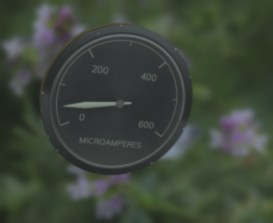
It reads value=50 unit=µA
